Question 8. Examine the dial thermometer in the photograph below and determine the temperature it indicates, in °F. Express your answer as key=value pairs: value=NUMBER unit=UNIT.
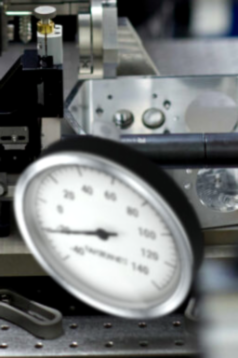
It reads value=-20 unit=°F
